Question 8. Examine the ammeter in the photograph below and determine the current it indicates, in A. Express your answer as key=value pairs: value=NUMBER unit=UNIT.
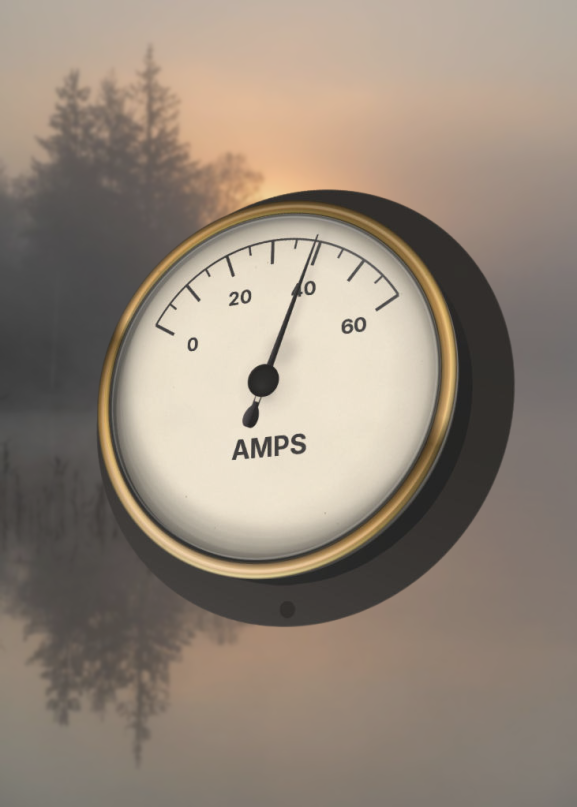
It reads value=40 unit=A
